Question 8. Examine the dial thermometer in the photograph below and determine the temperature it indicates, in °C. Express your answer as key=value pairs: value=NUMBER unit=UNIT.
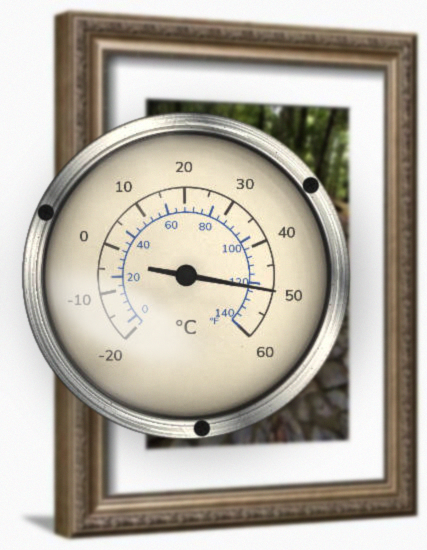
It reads value=50 unit=°C
